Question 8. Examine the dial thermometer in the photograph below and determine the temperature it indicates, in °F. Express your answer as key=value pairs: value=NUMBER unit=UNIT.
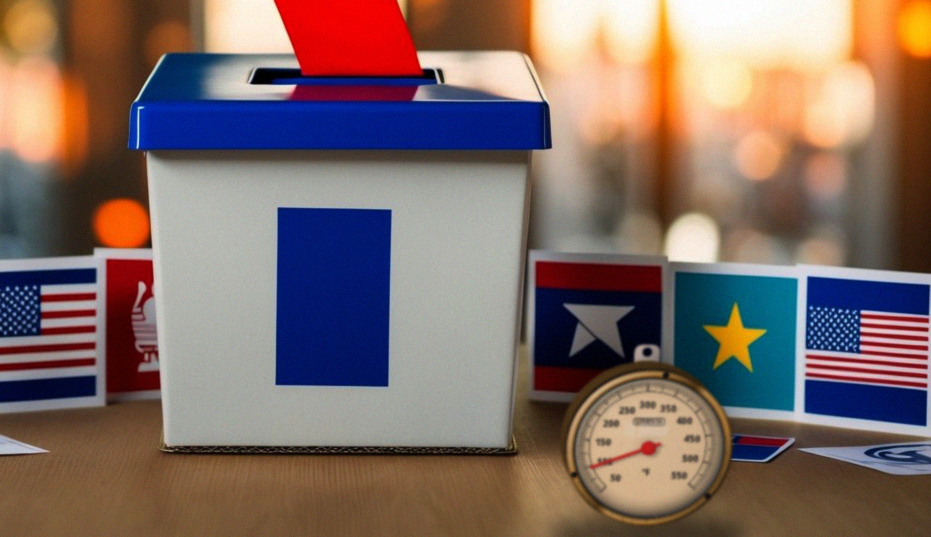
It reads value=100 unit=°F
